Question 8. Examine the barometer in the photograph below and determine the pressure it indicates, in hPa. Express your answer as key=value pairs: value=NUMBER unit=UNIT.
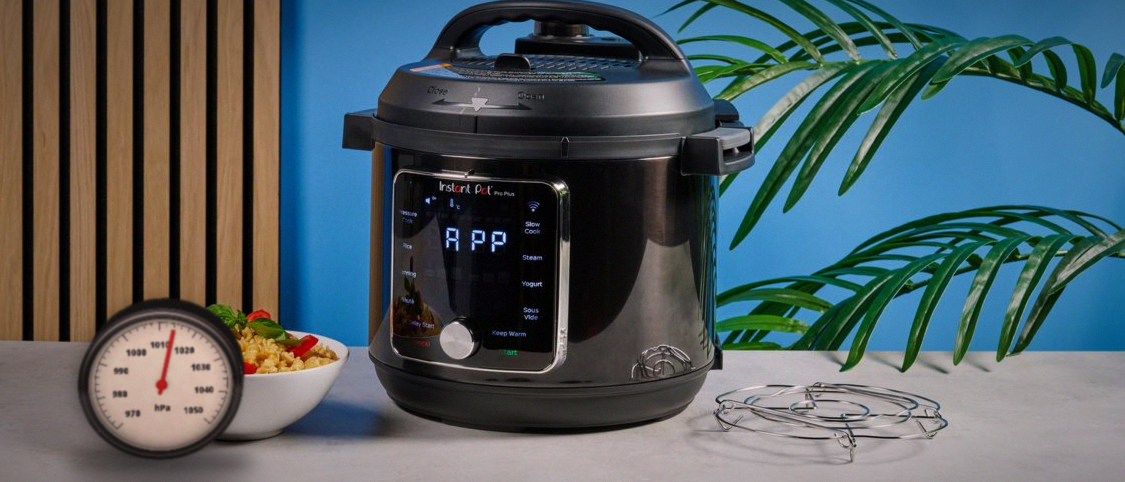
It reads value=1014 unit=hPa
